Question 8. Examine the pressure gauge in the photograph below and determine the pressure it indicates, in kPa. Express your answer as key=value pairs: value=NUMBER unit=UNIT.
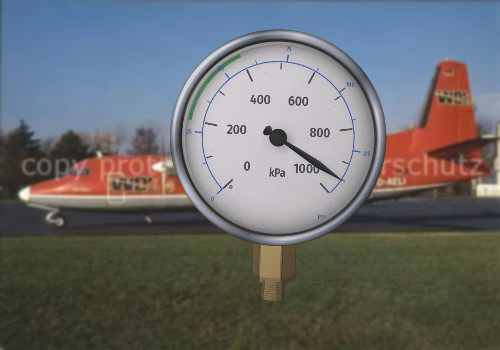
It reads value=950 unit=kPa
